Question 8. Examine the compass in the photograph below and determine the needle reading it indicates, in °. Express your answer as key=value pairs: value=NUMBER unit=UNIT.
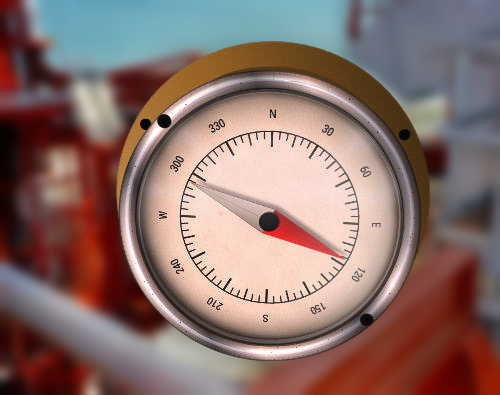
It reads value=115 unit=°
